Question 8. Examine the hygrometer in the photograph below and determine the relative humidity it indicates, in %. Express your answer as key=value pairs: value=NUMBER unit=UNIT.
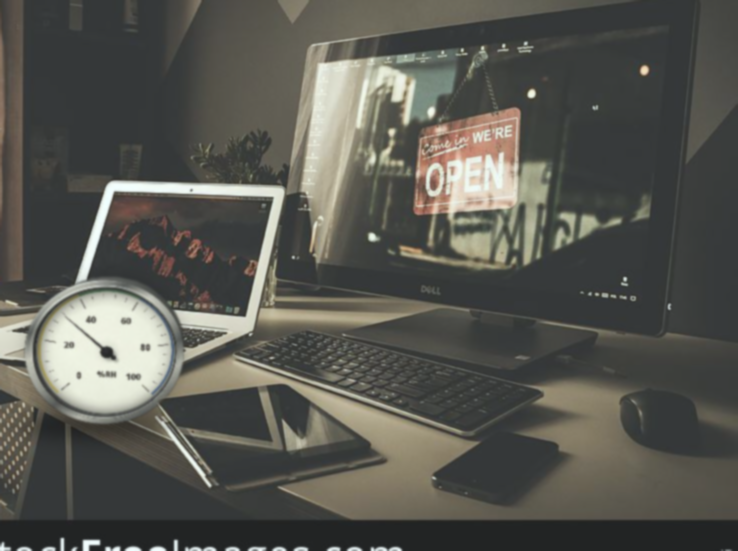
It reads value=32 unit=%
